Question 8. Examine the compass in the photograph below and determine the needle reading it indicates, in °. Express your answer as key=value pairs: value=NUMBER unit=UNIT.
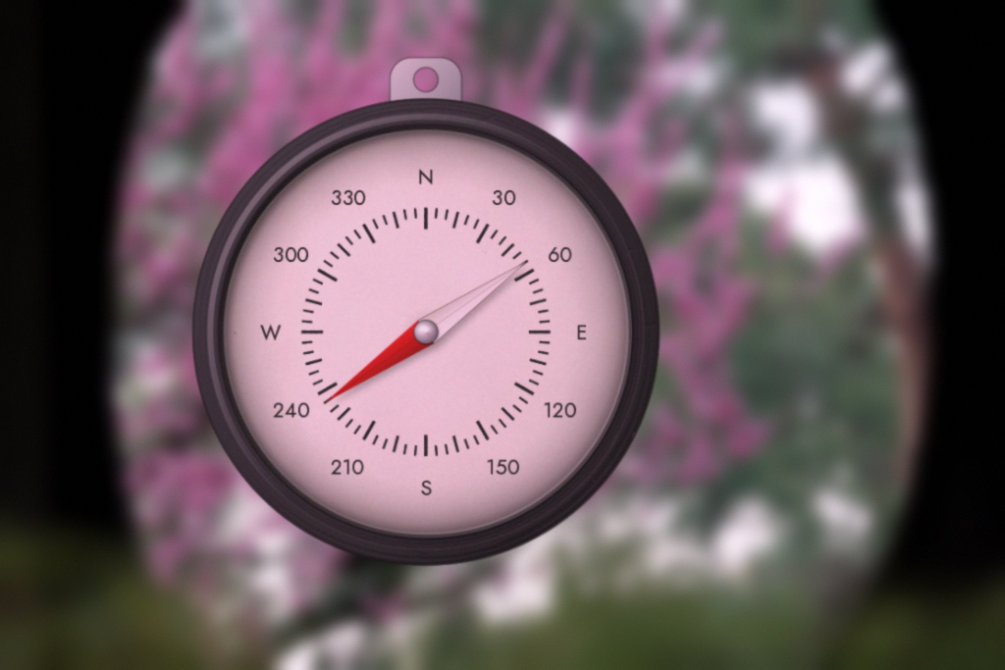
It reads value=235 unit=°
